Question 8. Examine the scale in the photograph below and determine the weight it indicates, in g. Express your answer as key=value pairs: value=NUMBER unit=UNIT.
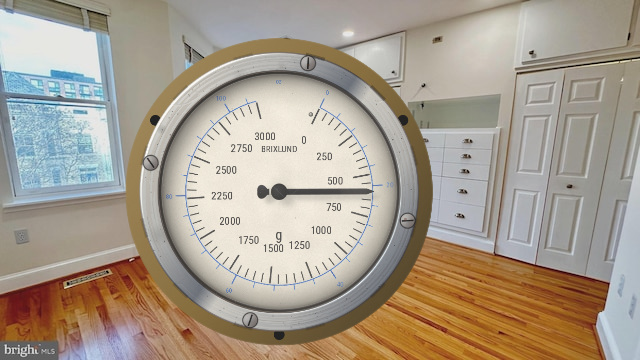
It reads value=600 unit=g
